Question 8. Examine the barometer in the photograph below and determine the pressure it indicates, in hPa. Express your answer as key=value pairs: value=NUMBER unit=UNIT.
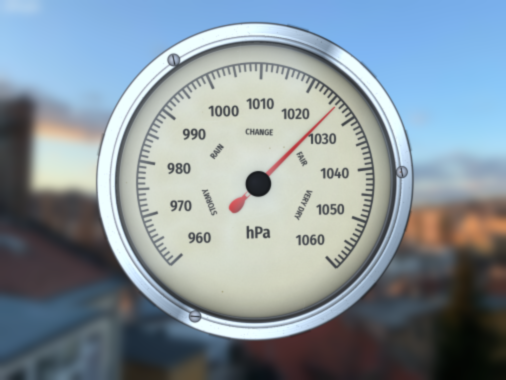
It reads value=1026 unit=hPa
